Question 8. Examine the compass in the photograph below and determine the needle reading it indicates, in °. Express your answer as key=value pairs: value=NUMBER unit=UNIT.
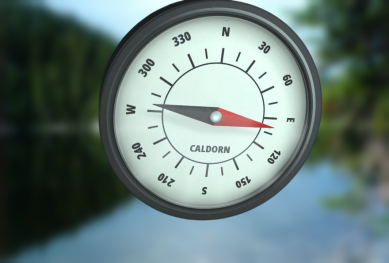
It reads value=97.5 unit=°
